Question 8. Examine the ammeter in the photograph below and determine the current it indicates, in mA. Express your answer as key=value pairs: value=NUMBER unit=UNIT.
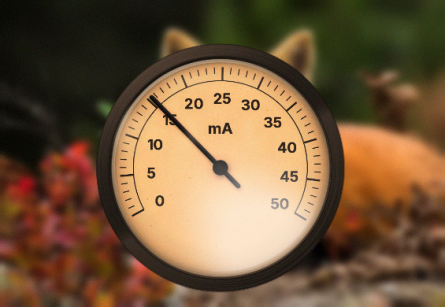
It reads value=15.5 unit=mA
